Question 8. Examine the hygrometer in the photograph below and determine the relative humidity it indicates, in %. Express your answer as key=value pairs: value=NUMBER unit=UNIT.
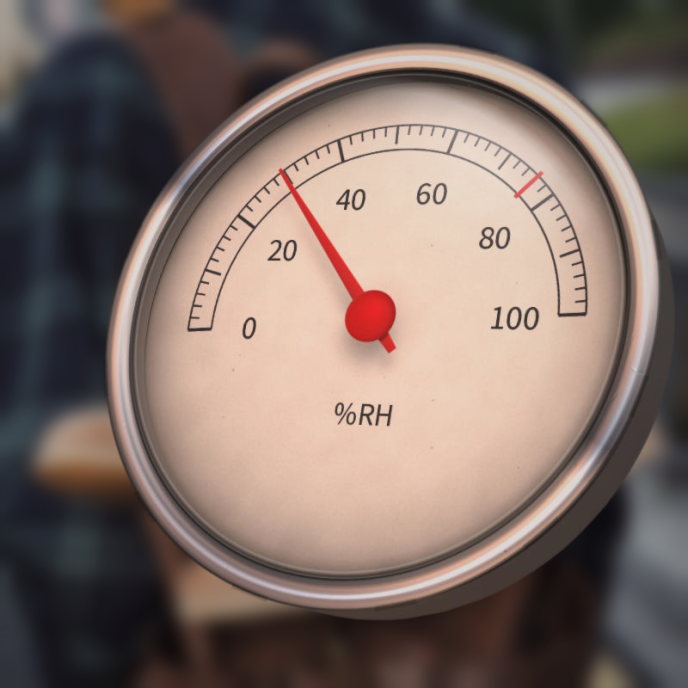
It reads value=30 unit=%
